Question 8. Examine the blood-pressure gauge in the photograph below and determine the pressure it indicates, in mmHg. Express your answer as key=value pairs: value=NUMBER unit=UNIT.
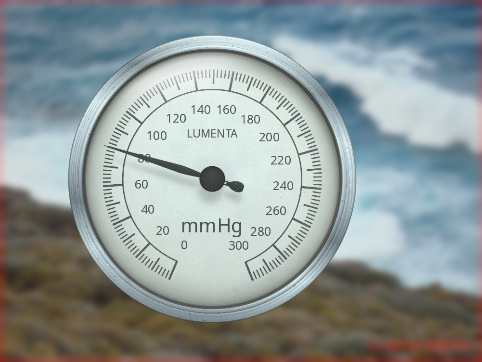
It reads value=80 unit=mmHg
